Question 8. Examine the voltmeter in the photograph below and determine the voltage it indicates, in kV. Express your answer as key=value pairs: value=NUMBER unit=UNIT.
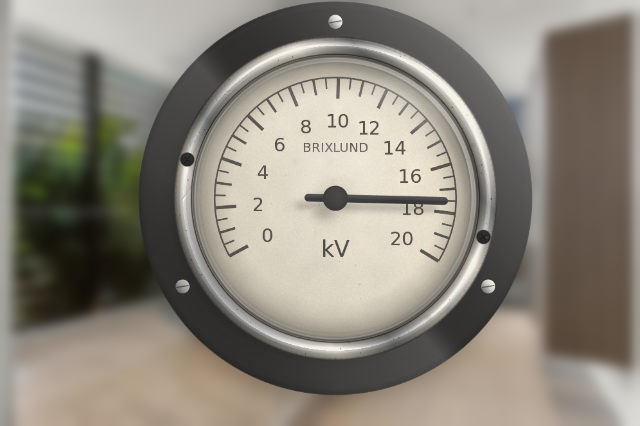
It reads value=17.5 unit=kV
